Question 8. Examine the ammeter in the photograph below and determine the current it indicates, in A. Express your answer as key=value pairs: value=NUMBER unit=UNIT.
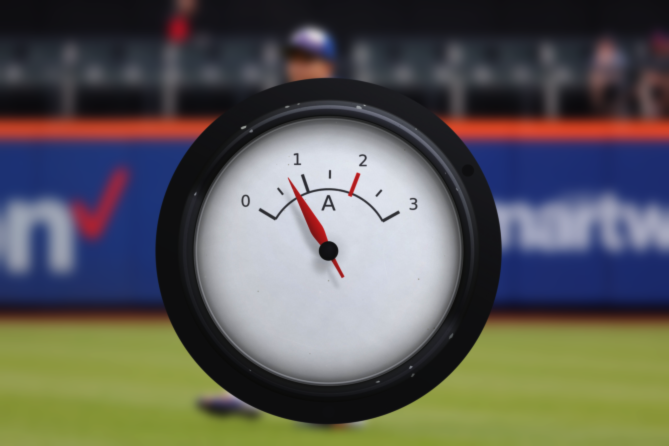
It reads value=0.75 unit=A
